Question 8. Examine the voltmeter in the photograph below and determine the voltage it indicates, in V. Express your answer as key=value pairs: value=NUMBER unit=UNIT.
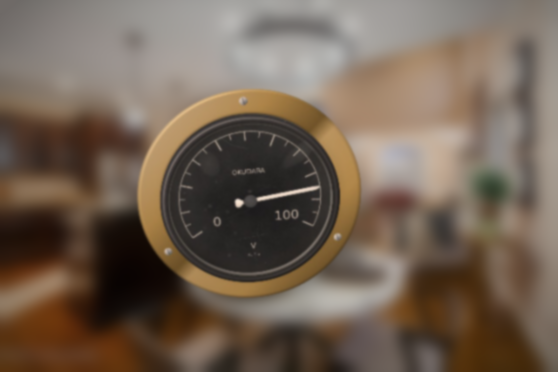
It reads value=85 unit=V
